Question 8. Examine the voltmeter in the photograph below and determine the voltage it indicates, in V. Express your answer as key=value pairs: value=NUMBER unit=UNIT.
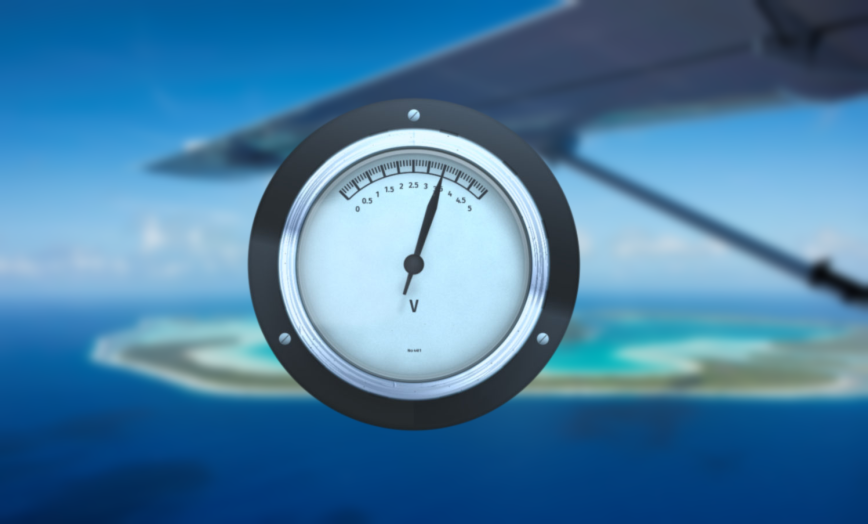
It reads value=3.5 unit=V
